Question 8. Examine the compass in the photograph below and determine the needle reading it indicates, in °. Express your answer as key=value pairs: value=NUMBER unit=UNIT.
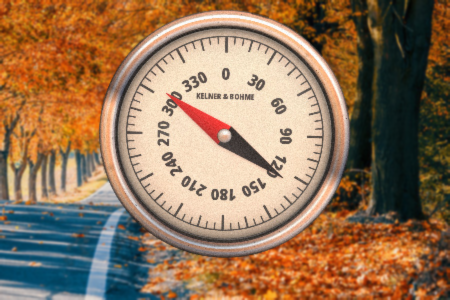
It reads value=305 unit=°
